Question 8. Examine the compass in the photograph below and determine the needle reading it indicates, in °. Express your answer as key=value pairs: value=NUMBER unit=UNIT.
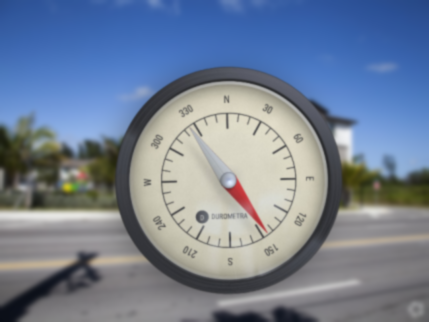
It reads value=145 unit=°
